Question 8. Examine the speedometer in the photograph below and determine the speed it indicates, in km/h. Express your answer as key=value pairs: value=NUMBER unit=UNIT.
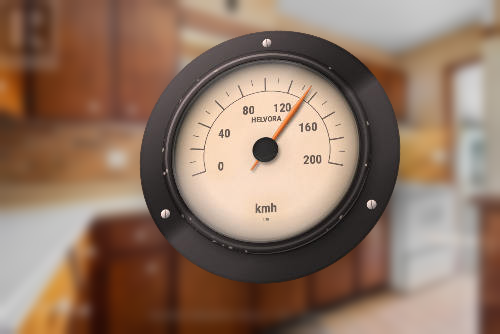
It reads value=135 unit=km/h
